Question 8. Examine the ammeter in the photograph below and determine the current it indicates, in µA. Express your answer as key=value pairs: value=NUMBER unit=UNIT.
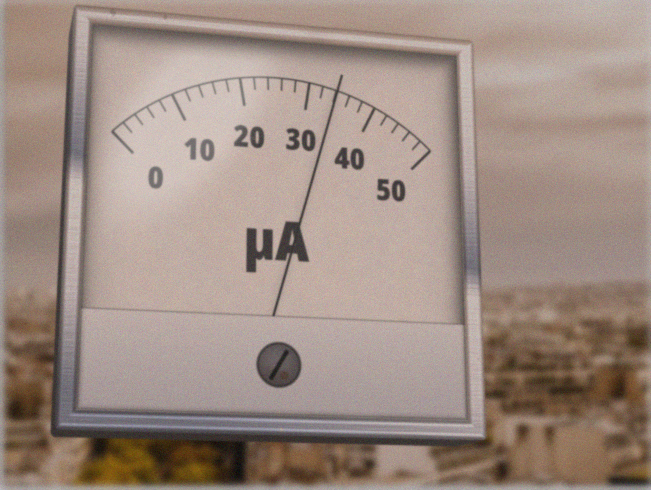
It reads value=34 unit=µA
